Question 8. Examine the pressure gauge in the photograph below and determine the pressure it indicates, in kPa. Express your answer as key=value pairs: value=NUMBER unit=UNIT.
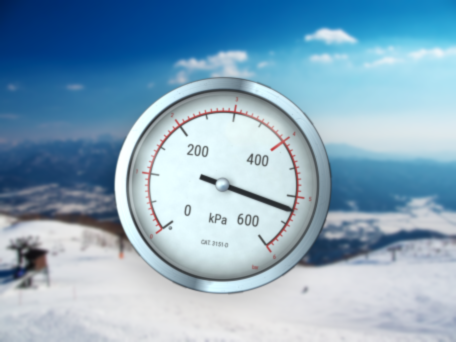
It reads value=525 unit=kPa
